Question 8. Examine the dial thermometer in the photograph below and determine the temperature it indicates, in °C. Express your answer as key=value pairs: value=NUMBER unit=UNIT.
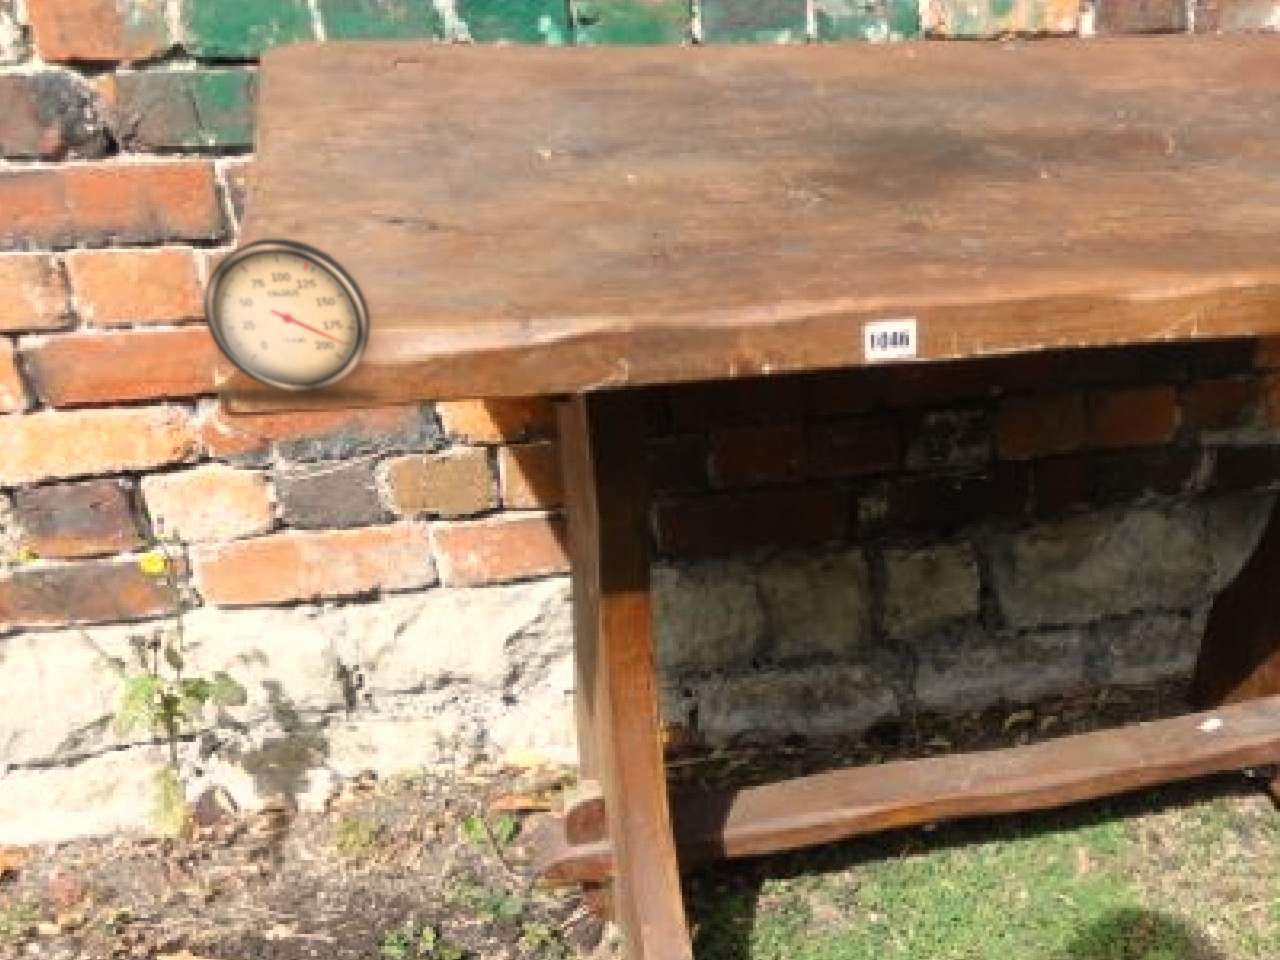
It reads value=187.5 unit=°C
